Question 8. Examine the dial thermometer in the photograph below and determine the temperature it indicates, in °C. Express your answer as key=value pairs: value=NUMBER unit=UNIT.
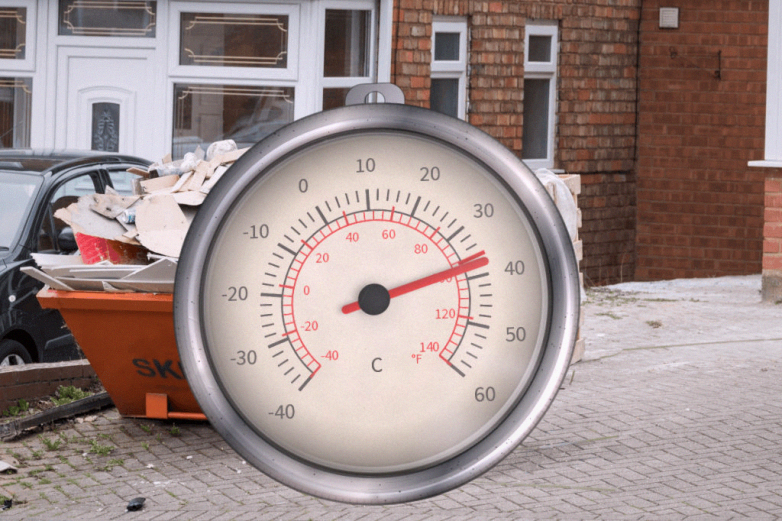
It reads value=38 unit=°C
